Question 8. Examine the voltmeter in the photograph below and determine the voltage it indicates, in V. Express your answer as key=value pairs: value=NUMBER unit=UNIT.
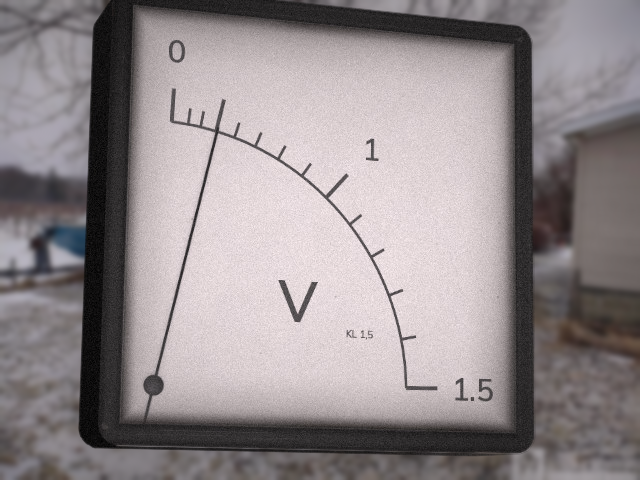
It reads value=0.5 unit=V
